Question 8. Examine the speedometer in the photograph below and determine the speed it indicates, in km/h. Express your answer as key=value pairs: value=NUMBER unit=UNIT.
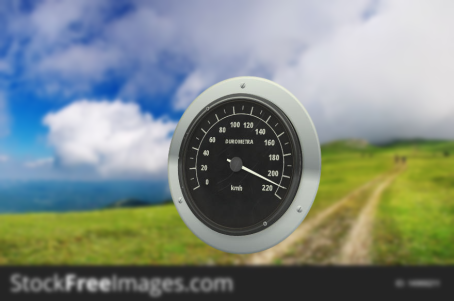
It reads value=210 unit=km/h
